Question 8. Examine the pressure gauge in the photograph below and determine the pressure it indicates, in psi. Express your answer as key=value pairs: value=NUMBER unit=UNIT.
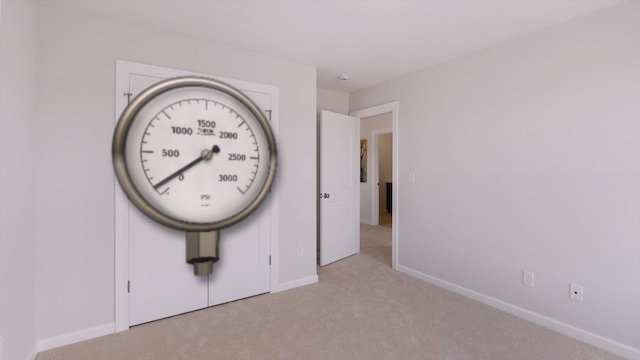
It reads value=100 unit=psi
